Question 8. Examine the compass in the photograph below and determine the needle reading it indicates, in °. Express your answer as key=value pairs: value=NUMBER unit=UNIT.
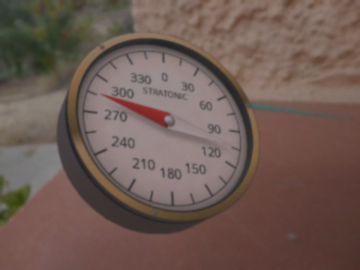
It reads value=285 unit=°
